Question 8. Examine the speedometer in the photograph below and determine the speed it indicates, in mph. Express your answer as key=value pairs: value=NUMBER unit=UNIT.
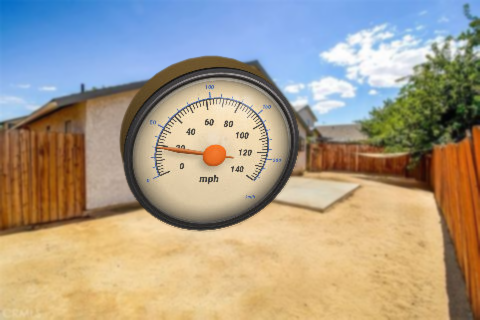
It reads value=20 unit=mph
